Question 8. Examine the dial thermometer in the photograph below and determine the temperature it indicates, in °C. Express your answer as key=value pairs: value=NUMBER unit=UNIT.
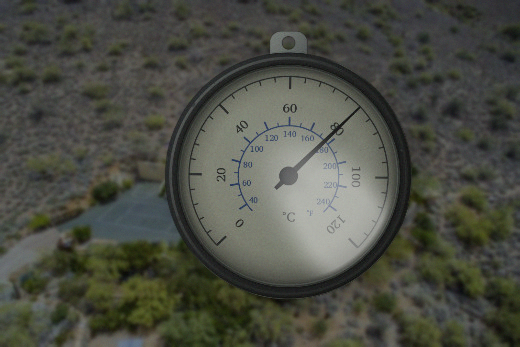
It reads value=80 unit=°C
